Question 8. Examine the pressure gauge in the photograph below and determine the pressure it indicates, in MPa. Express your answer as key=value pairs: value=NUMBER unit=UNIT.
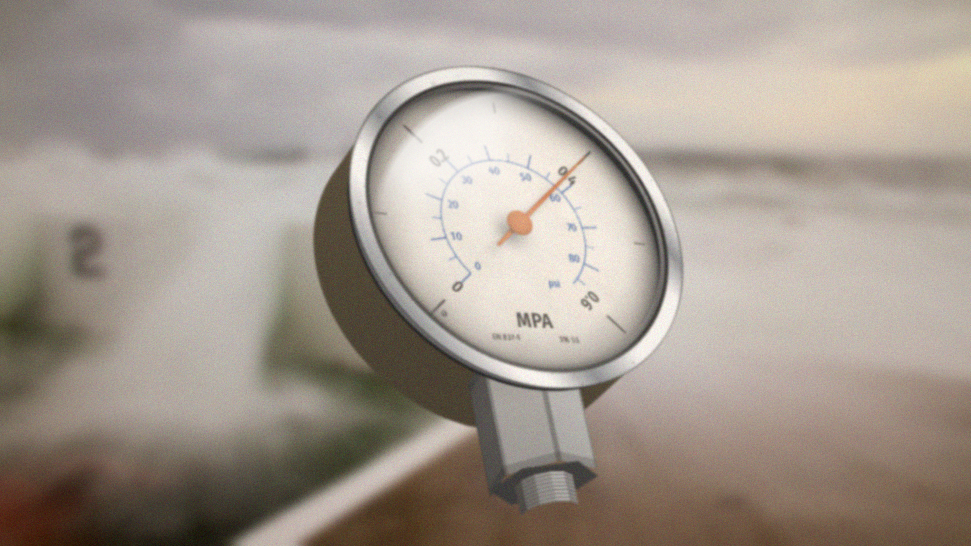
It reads value=0.4 unit=MPa
